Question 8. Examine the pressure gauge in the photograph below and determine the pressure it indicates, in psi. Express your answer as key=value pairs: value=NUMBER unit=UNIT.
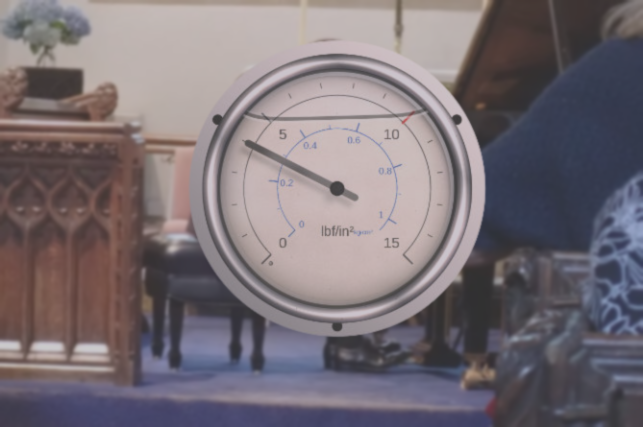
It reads value=4 unit=psi
